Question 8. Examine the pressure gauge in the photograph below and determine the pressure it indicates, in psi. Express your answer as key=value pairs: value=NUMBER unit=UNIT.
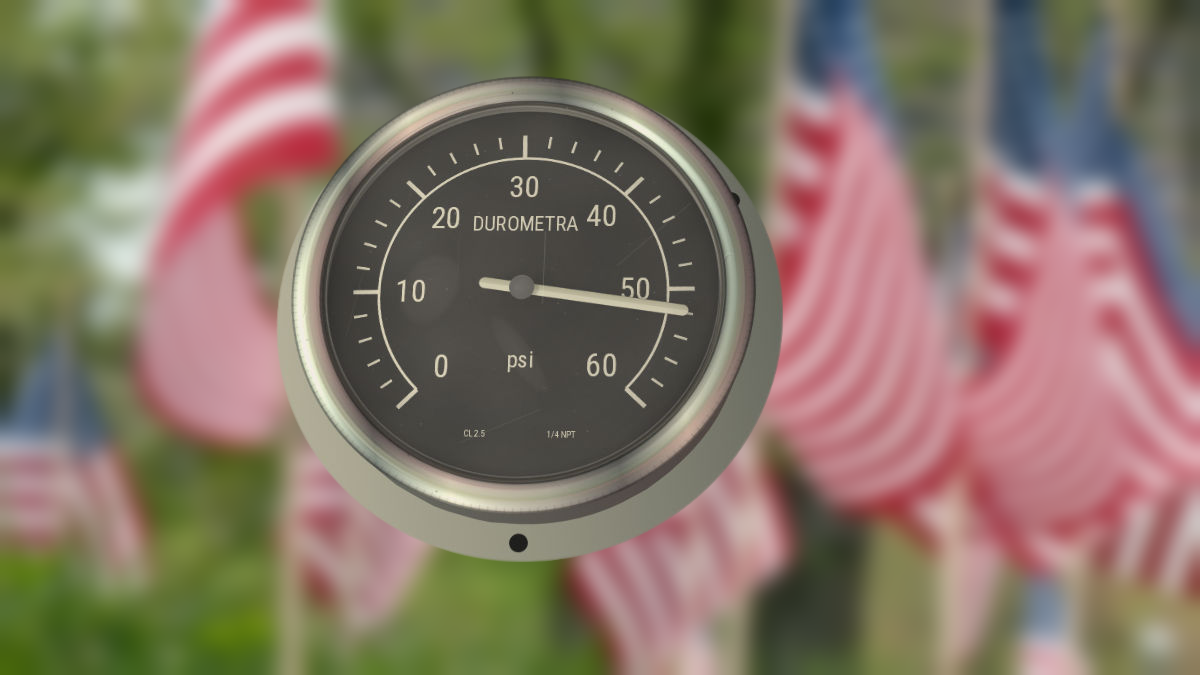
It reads value=52 unit=psi
